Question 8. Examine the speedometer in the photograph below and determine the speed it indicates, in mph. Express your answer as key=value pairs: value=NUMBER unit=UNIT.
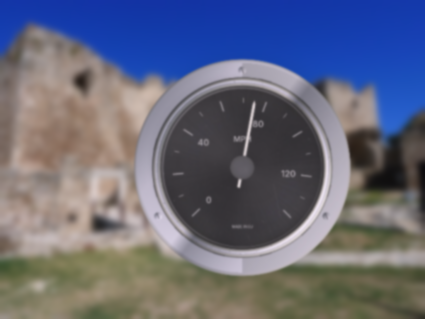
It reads value=75 unit=mph
